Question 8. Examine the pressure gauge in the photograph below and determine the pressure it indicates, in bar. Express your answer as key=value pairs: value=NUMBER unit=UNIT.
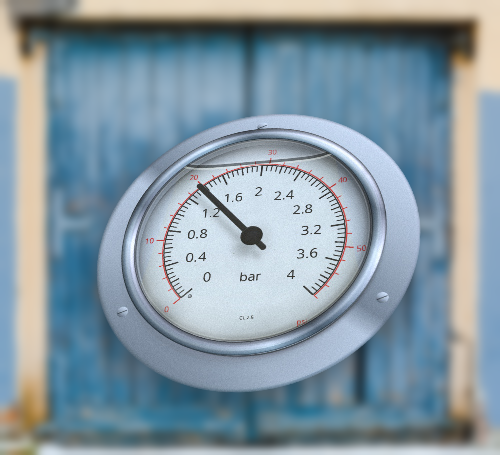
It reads value=1.35 unit=bar
